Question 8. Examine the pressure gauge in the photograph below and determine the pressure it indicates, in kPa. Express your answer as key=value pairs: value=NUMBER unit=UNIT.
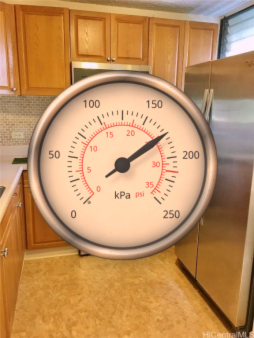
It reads value=175 unit=kPa
